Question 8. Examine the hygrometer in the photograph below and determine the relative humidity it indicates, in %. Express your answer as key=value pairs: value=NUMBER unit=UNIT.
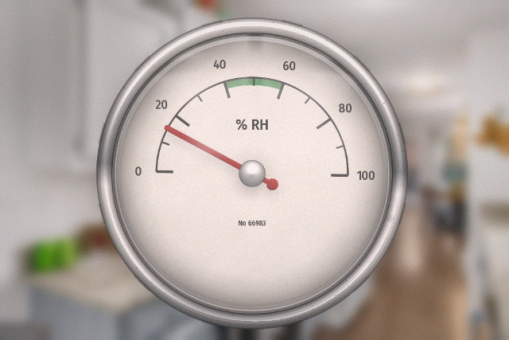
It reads value=15 unit=%
